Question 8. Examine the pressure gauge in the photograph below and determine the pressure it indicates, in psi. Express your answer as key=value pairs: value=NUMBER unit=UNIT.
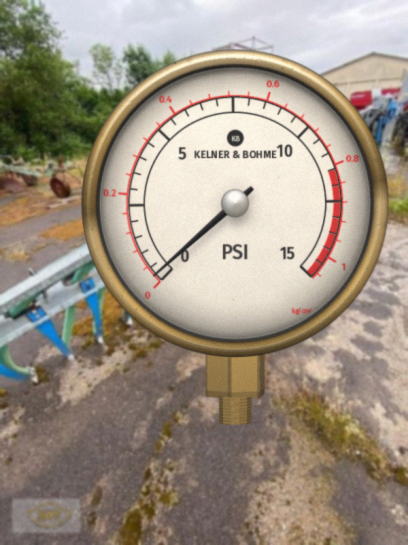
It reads value=0.25 unit=psi
